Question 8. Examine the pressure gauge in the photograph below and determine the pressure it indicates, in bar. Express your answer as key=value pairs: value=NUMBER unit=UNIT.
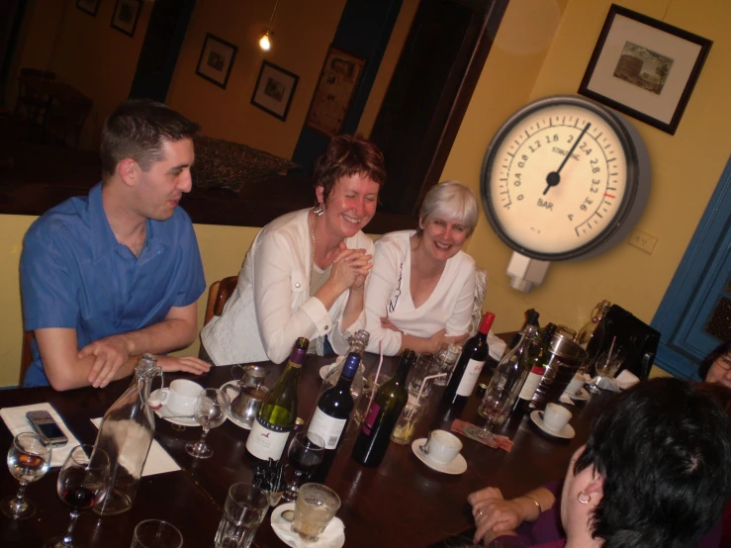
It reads value=2.2 unit=bar
